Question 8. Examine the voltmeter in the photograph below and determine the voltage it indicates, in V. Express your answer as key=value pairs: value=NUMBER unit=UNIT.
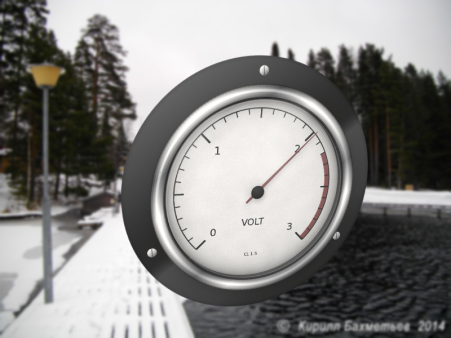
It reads value=2 unit=V
